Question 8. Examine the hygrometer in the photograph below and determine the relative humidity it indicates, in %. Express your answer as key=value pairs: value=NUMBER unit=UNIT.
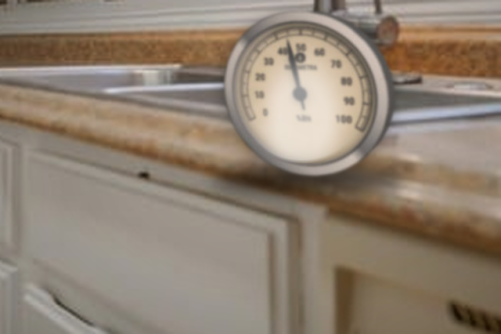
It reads value=45 unit=%
